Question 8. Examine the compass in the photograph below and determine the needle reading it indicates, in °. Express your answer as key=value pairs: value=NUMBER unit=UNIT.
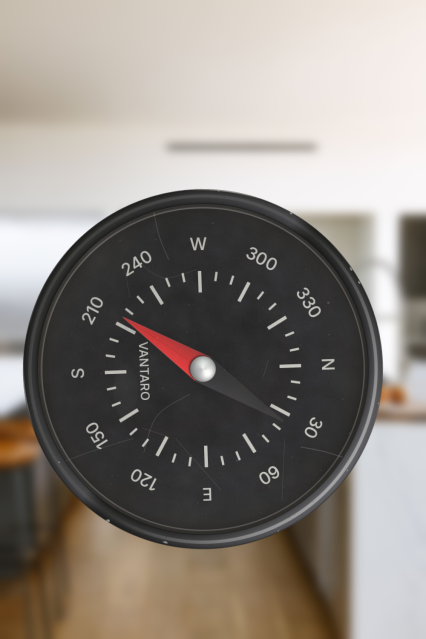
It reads value=215 unit=°
